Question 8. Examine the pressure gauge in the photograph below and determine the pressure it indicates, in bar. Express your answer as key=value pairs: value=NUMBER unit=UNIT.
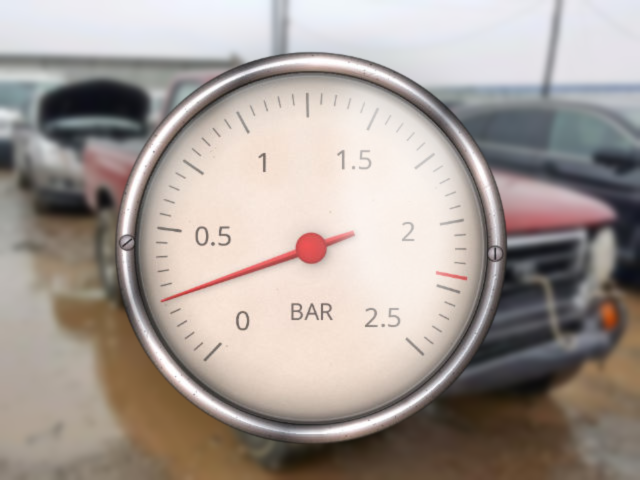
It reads value=0.25 unit=bar
